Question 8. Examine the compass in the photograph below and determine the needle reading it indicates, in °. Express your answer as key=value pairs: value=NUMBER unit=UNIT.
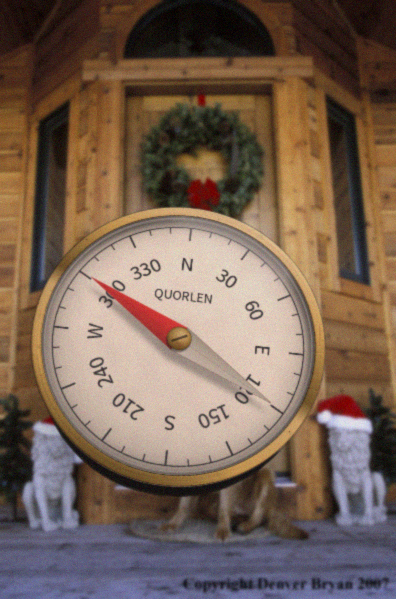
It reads value=300 unit=°
